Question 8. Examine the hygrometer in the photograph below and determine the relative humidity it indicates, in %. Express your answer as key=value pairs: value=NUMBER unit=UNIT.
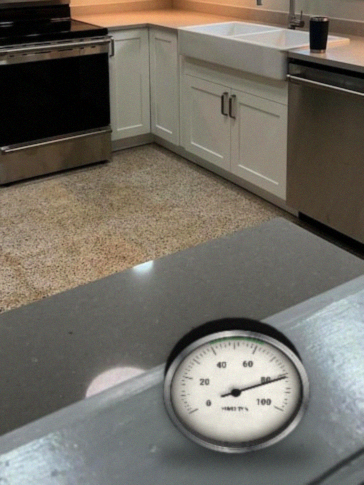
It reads value=80 unit=%
